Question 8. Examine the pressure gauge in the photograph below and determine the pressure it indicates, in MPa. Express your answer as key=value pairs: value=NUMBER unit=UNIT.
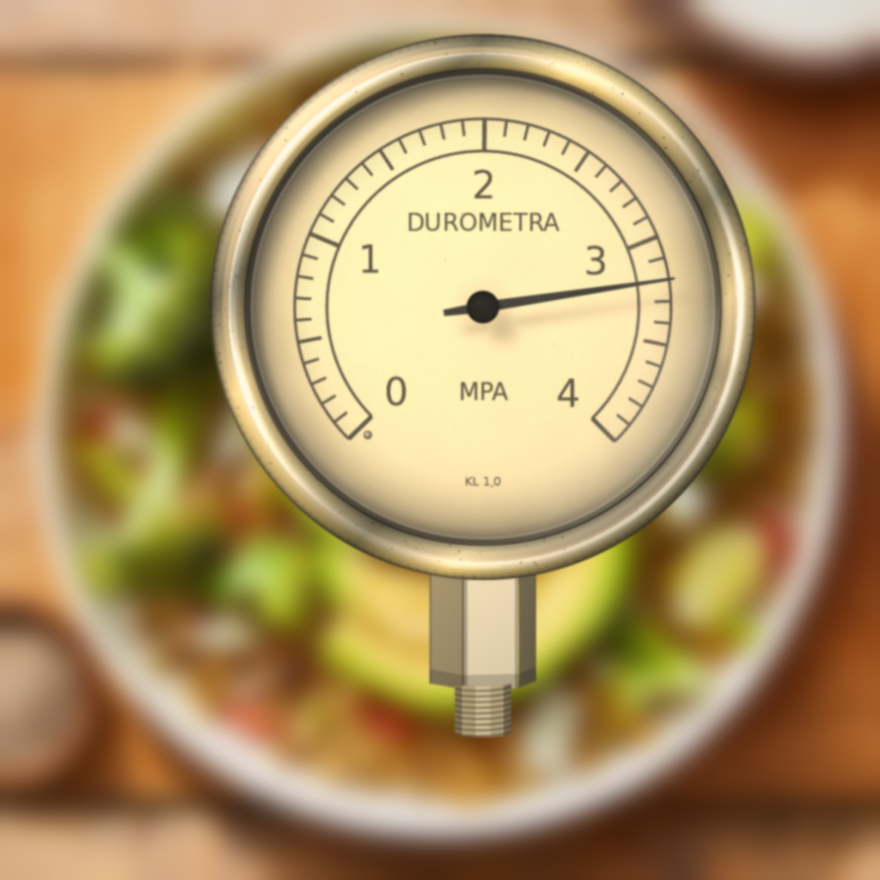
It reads value=3.2 unit=MPa
